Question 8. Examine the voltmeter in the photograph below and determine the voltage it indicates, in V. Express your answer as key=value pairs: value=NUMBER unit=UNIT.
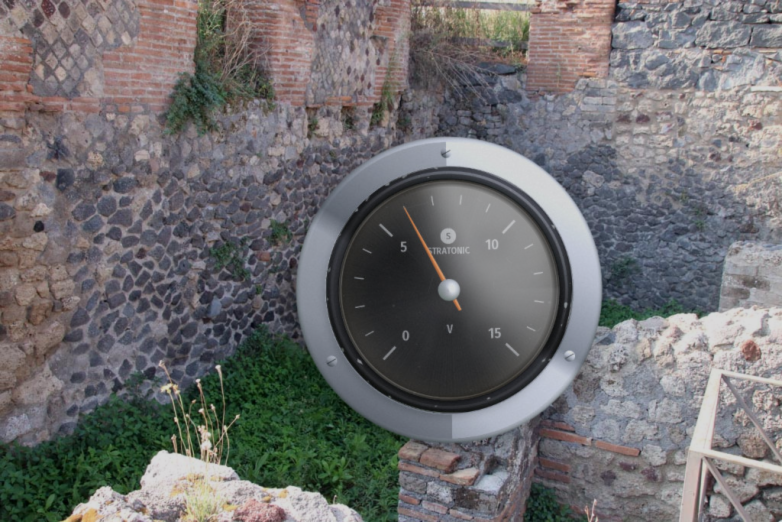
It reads value=6 unit=V
